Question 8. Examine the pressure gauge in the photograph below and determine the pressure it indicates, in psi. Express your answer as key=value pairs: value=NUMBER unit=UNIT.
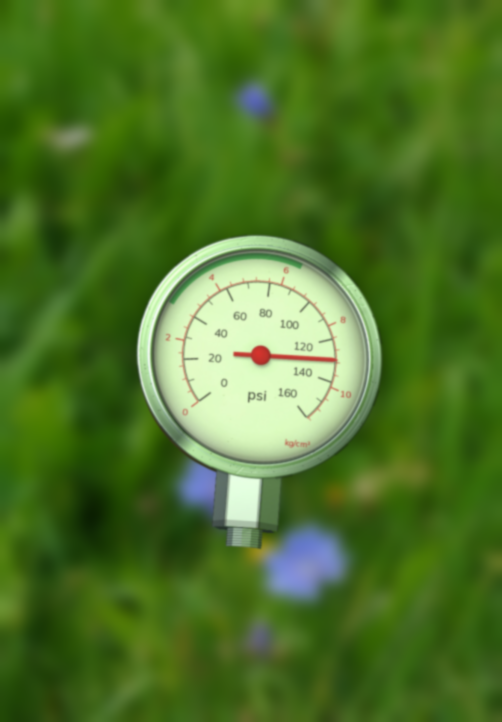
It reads value=130 unit=psi
